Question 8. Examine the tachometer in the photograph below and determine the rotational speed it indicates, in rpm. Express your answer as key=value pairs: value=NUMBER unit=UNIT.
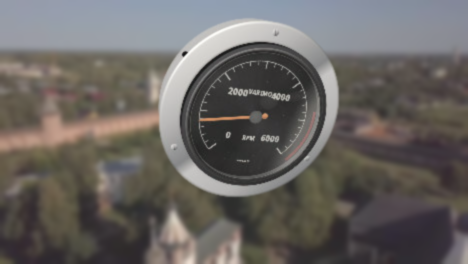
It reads value=800 unit=rpm
